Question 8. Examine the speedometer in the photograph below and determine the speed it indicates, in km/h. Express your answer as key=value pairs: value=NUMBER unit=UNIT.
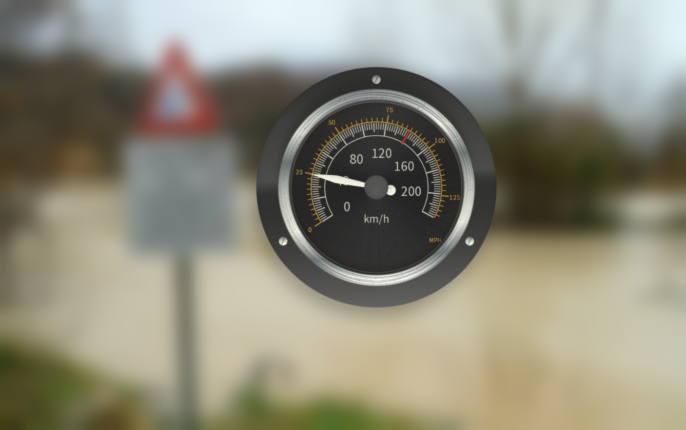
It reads value=40 unit=km/h
